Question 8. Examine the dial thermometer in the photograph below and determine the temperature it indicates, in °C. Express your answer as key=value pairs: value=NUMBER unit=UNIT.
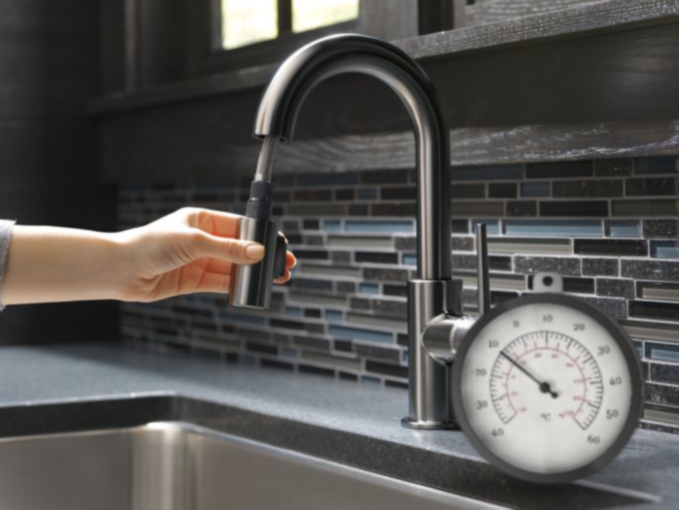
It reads value=-10 unit=°C
